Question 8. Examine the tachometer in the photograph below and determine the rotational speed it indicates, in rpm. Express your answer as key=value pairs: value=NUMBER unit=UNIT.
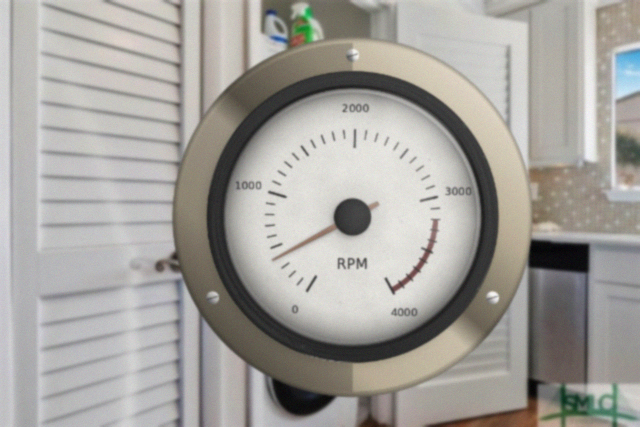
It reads value=400 unit=rpm
